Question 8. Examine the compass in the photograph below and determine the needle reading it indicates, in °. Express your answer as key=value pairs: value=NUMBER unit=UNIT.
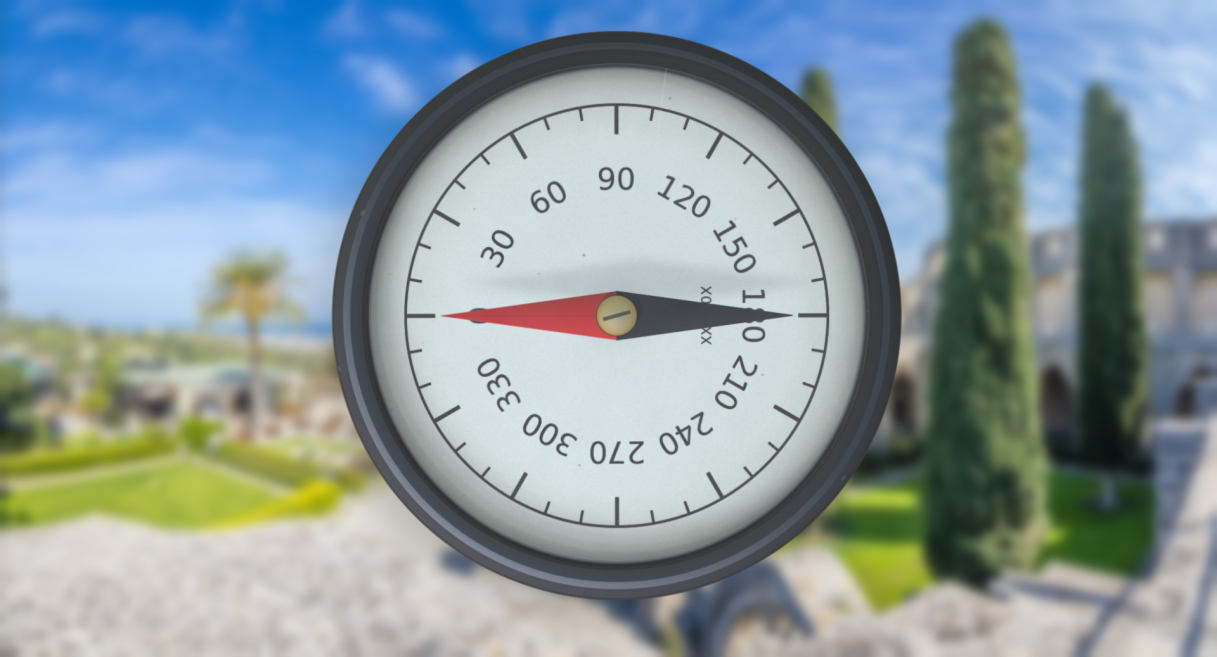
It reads value=0 unit=°
